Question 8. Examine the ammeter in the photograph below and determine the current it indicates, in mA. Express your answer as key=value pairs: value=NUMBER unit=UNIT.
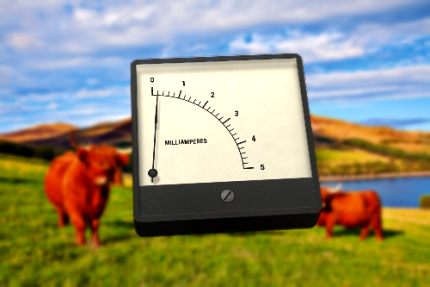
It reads value=0.2 unit=mA
